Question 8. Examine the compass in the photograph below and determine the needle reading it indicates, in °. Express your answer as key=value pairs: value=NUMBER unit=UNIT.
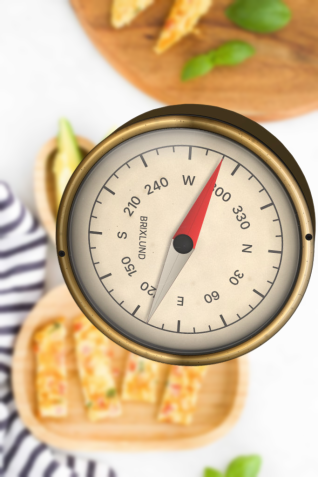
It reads value=290 unit=°
